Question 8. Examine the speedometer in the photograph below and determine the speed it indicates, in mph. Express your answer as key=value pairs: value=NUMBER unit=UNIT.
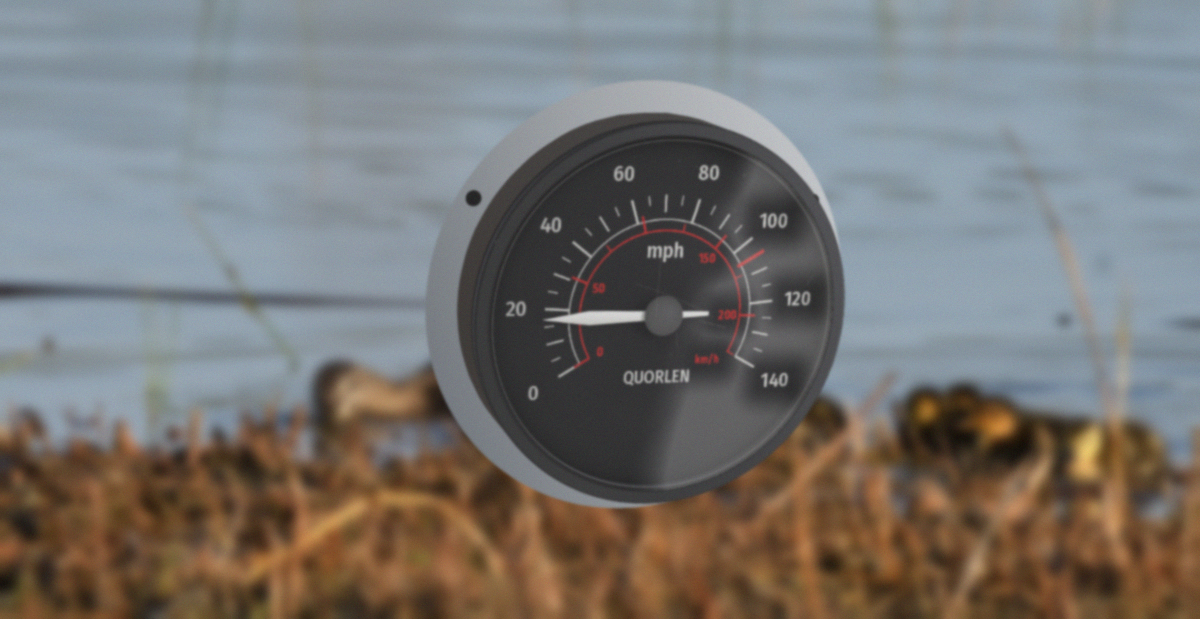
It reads value=17.5 unit=mph
